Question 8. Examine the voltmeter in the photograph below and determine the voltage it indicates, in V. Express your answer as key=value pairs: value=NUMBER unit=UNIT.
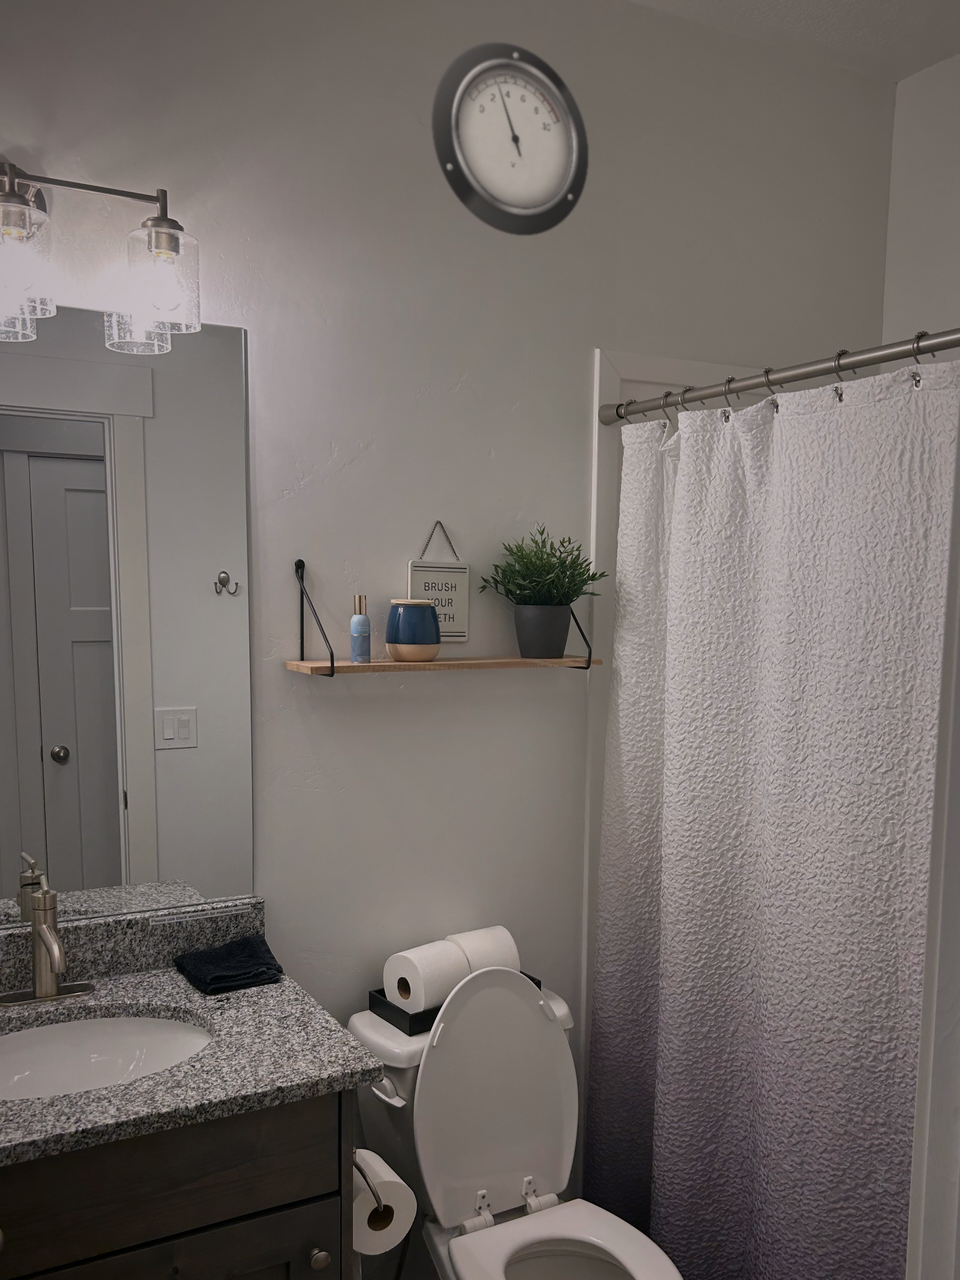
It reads value=3 unit=V
